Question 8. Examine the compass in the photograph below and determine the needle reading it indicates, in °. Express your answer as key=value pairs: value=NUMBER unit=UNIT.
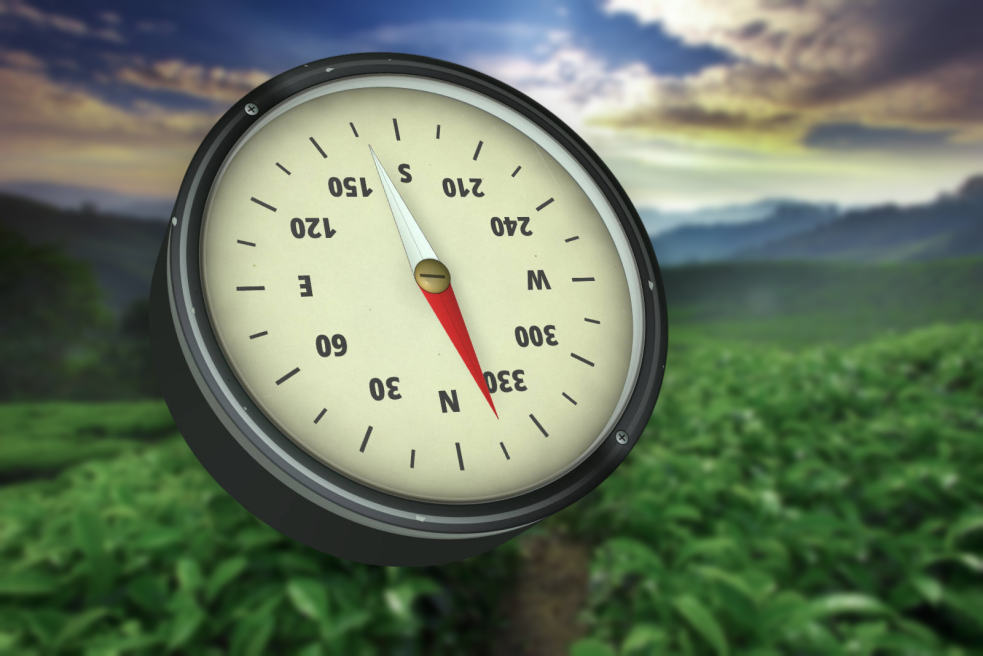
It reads value=345 unit=°
